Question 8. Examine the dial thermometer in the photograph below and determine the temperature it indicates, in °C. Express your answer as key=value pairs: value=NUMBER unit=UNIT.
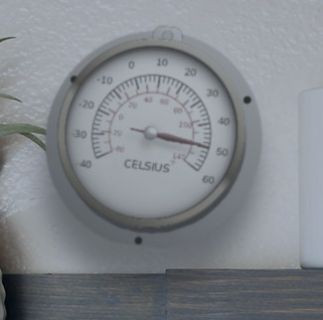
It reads value=50 unit=°C
